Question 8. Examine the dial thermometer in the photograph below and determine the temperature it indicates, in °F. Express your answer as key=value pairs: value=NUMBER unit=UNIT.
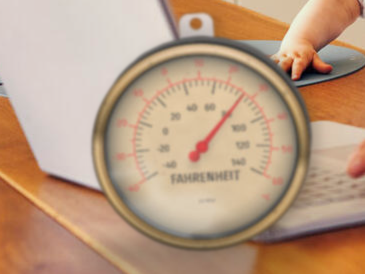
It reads value=80 unit=°F
